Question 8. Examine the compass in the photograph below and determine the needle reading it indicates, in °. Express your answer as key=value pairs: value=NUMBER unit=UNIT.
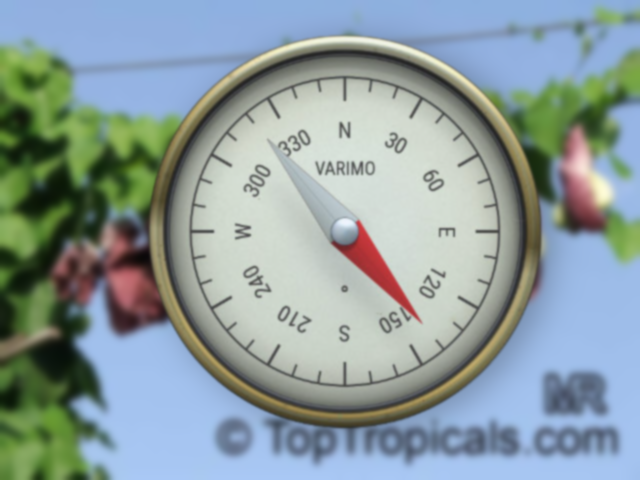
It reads value=140 unit=°
